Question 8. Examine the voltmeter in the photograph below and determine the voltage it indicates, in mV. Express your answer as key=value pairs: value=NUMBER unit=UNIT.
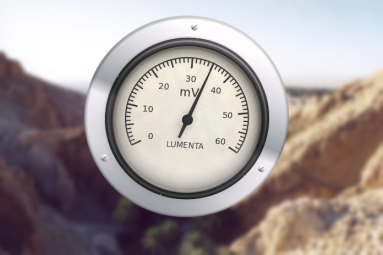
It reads value=35 unit=mV
